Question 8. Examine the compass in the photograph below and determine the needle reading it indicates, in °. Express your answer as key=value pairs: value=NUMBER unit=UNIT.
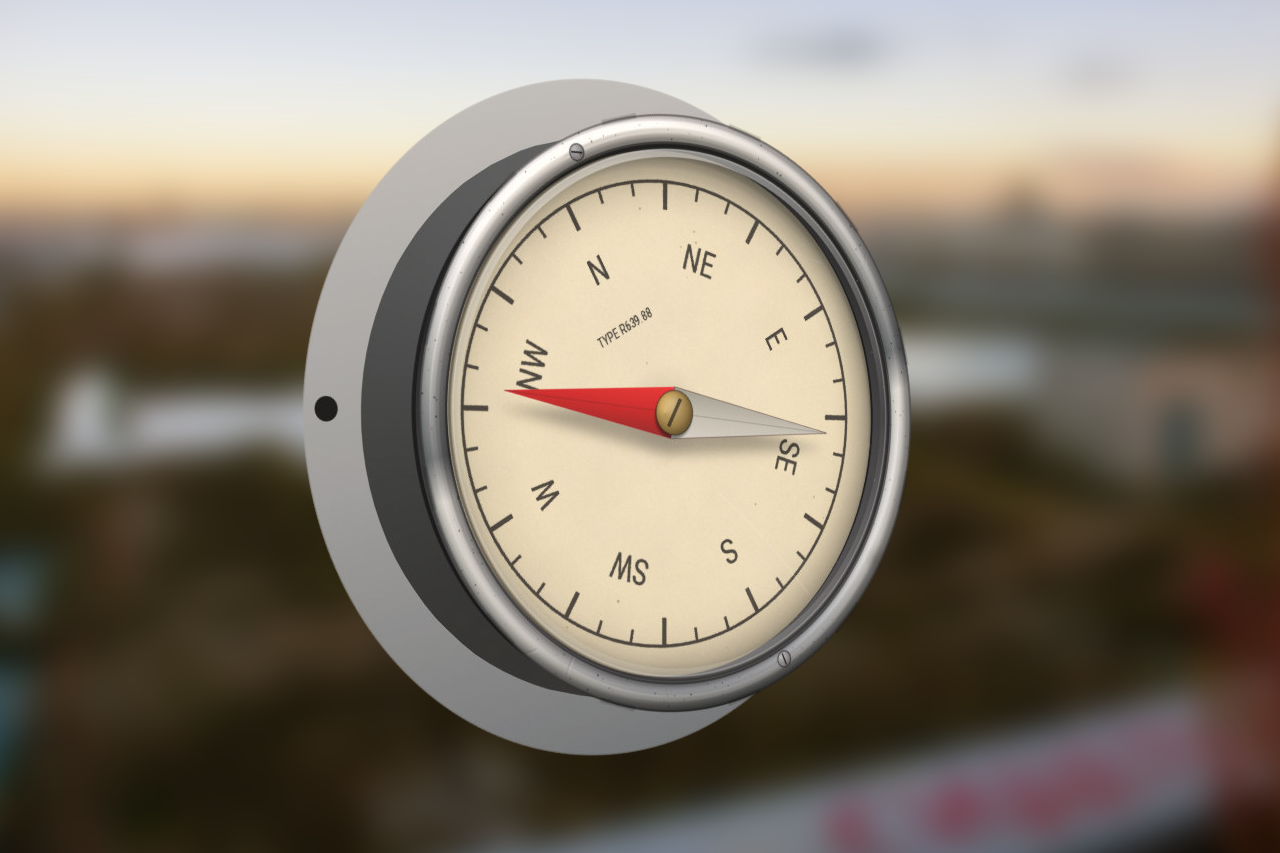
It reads value=305 unit=°
